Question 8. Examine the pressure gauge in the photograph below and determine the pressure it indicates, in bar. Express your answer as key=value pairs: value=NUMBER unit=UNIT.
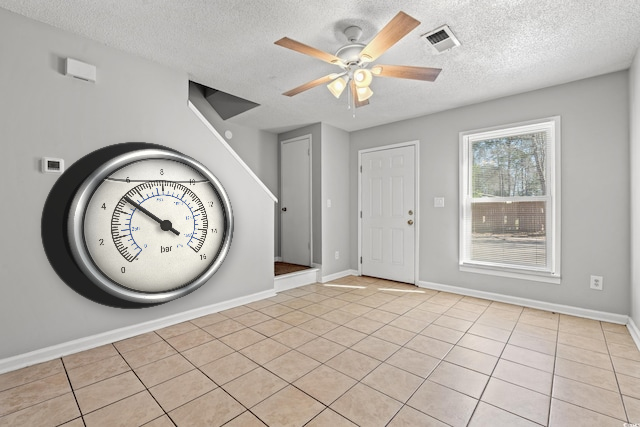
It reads value=5 unit=bar
